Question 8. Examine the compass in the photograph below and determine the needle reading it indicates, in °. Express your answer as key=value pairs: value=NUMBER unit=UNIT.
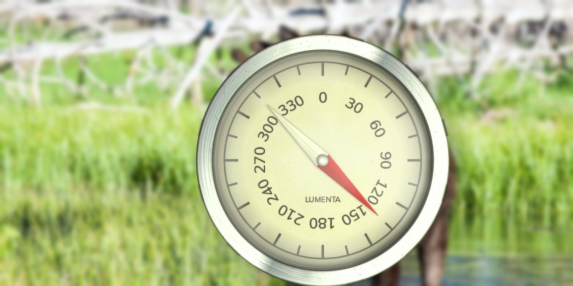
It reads value=135 unit=°
